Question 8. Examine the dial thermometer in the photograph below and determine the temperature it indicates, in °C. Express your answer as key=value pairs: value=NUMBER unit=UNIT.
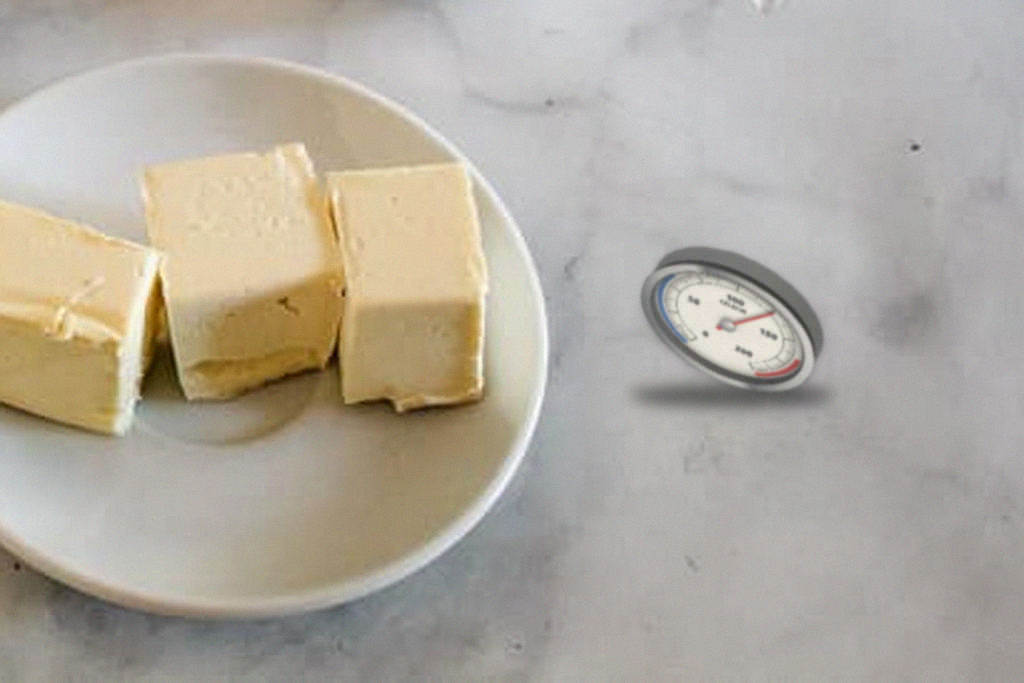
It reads value=125 unit=°C
